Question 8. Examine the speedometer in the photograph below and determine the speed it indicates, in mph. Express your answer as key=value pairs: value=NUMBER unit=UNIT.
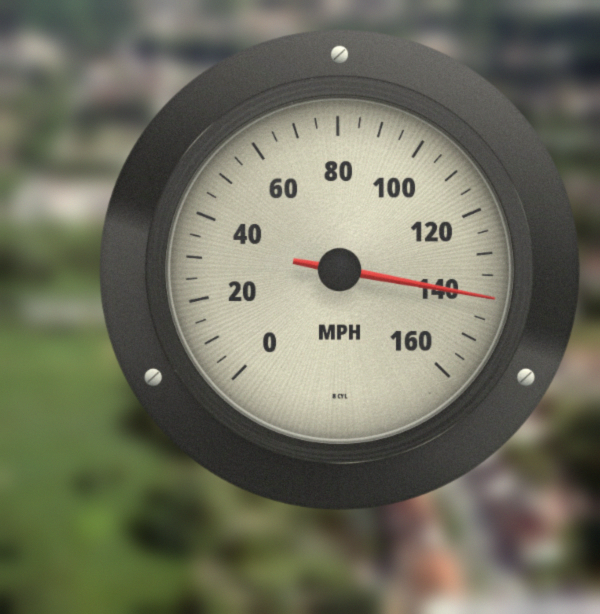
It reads value=140 unit=mph
